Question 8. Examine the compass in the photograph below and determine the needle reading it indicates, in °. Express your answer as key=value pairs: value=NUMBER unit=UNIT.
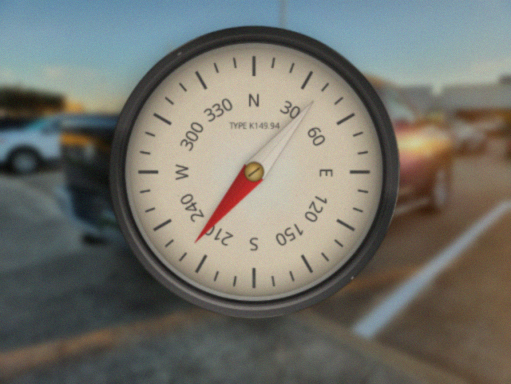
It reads value=220 unit=°
